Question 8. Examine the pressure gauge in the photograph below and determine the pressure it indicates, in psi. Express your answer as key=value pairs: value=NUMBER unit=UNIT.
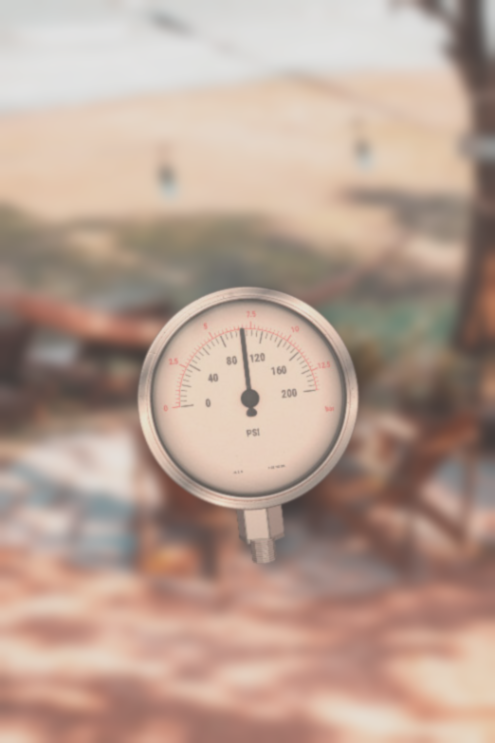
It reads value=100 unit=psi
